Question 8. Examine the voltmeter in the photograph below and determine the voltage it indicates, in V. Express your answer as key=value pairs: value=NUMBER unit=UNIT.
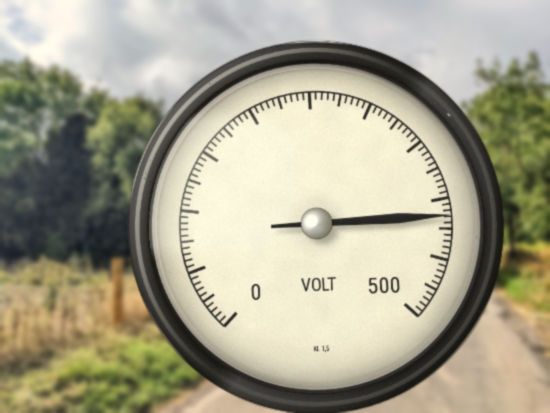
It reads value=415 unit=V
